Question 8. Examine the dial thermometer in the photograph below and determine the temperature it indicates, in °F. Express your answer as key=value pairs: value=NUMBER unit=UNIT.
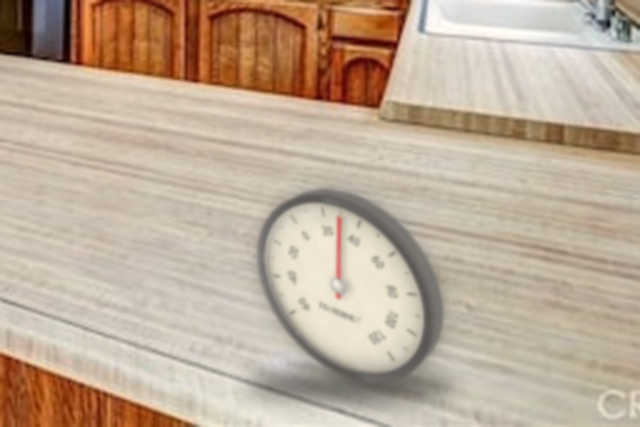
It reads value=30 unit=°F
